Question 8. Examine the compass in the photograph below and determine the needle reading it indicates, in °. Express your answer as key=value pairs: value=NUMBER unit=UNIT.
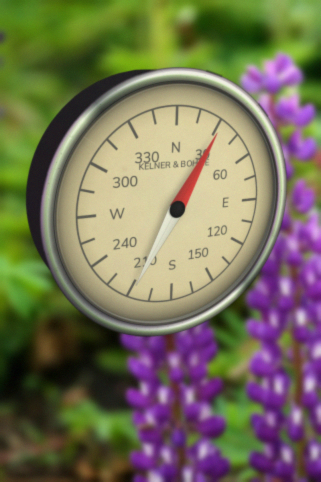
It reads value=30 unit=°
